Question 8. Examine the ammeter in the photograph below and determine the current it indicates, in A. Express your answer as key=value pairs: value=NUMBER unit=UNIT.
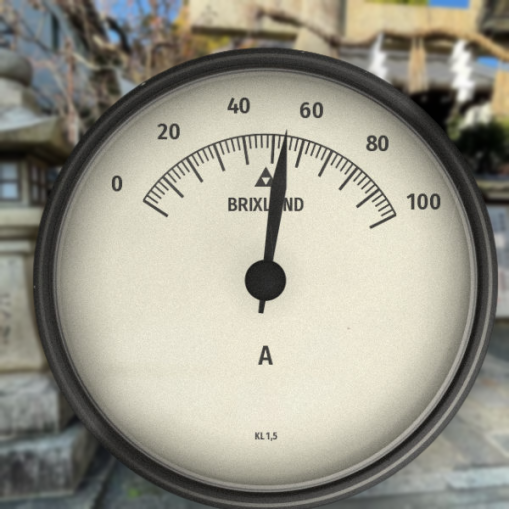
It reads value=54 unit=A
